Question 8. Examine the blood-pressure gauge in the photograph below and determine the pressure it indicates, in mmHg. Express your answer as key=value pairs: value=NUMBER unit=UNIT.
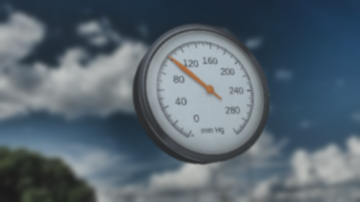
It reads value=100 unit=mmHg
